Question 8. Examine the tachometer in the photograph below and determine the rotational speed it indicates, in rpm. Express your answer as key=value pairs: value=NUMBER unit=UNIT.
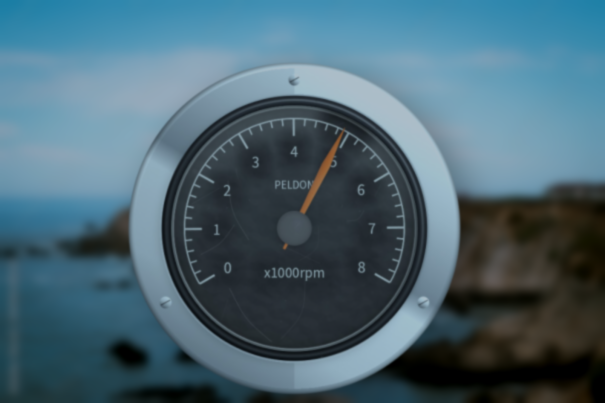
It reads value=4900 unit=rpm
